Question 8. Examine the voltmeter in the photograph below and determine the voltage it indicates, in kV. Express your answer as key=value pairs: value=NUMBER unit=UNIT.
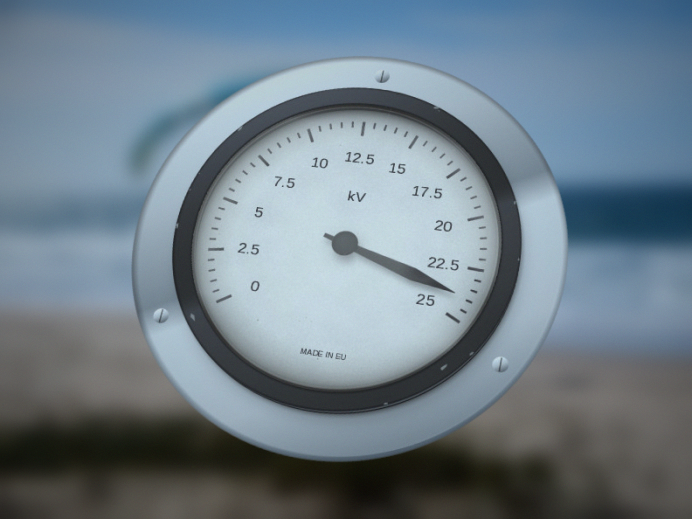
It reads value=24 unit=kV
